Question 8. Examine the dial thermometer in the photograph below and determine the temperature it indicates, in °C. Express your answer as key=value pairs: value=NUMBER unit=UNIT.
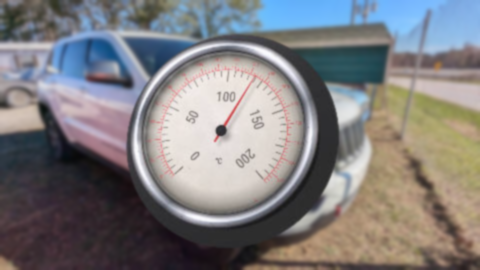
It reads value=120 unit=°C
